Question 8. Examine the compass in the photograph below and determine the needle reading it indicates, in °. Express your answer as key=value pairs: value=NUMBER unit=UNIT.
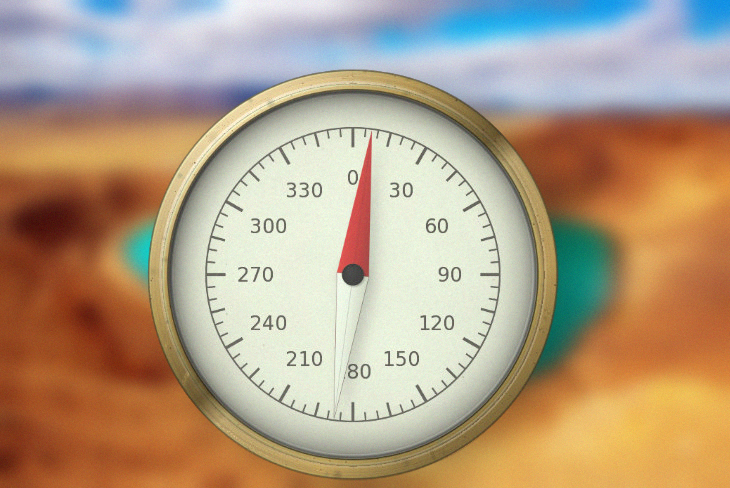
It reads value=7.5 unit=°
